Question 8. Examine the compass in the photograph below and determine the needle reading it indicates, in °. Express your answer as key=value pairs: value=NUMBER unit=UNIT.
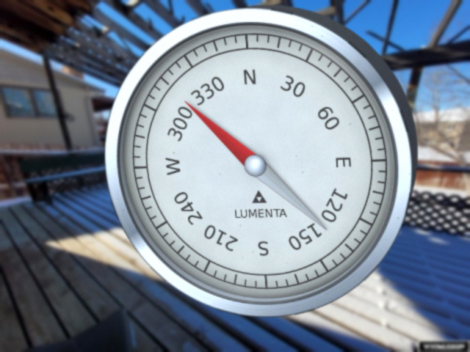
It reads value=315 unit=°
